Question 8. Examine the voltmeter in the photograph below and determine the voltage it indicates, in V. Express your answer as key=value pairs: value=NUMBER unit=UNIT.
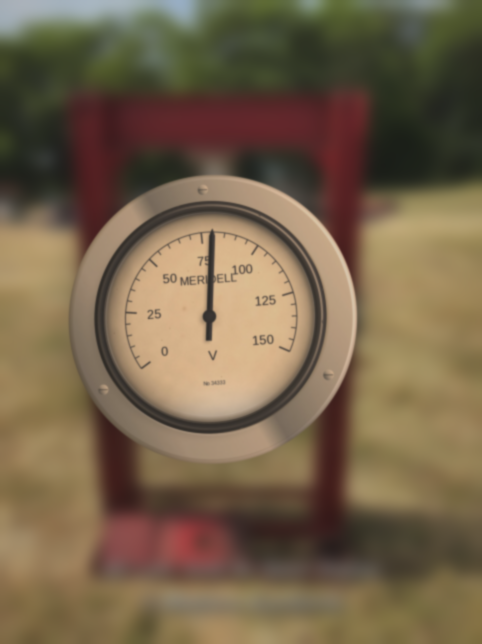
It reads value=80 unit=V
